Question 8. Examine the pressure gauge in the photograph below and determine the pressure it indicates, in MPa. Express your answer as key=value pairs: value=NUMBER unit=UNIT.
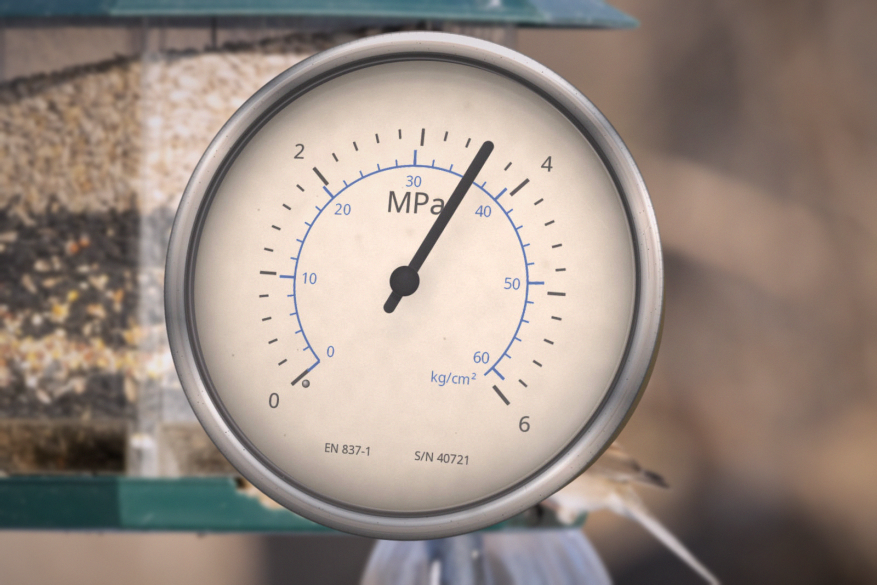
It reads value=3.6 unit=MPa
